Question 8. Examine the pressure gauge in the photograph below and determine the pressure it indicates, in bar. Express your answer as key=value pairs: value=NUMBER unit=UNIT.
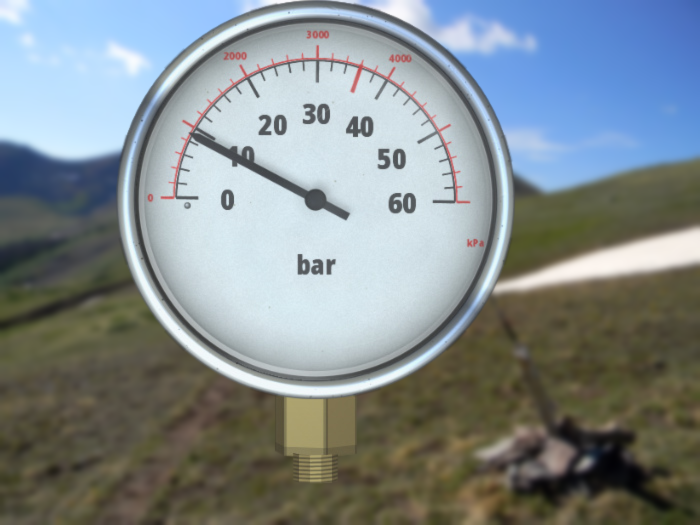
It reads value=9 unit=bar
